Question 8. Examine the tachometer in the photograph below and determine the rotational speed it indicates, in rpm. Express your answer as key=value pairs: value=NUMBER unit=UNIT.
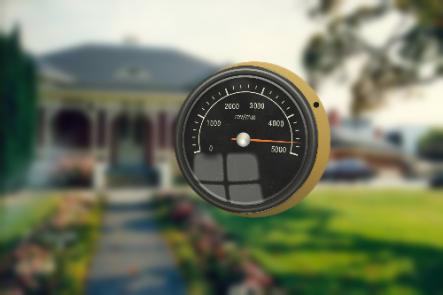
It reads value=4700 unit=rpm
